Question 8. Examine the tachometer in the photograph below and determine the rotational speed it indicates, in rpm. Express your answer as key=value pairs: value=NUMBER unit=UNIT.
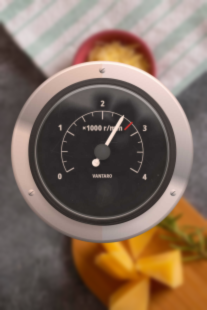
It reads value=2500 unit=rpm
